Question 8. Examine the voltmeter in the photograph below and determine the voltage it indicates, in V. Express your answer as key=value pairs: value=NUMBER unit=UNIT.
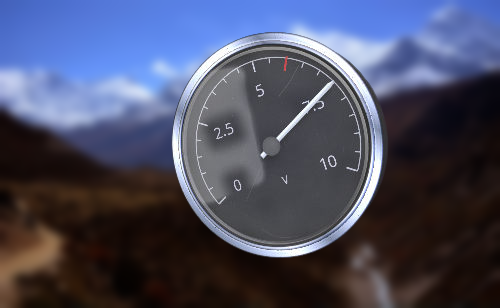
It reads value=7.5 unit=V
